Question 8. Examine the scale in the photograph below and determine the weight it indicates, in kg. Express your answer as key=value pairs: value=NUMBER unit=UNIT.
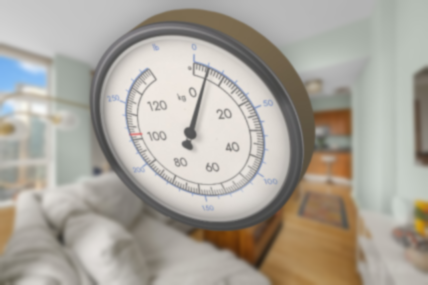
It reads value=5 unit=kg
